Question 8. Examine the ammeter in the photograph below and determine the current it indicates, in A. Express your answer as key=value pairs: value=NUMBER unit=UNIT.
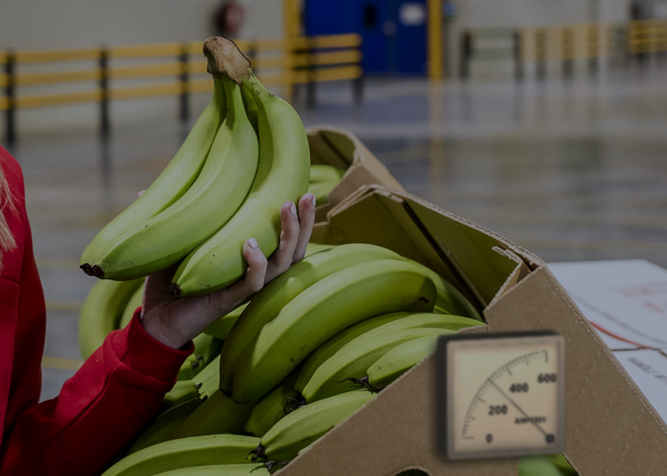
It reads value=300 unit=A
